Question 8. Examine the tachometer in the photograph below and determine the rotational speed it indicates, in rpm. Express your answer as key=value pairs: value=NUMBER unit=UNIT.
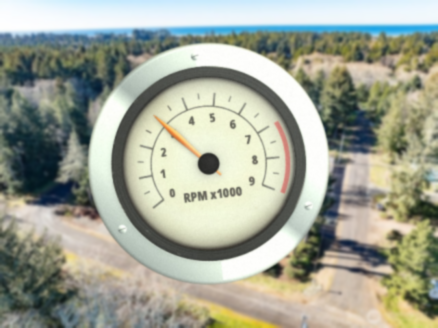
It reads value=3000 unit=rpm
